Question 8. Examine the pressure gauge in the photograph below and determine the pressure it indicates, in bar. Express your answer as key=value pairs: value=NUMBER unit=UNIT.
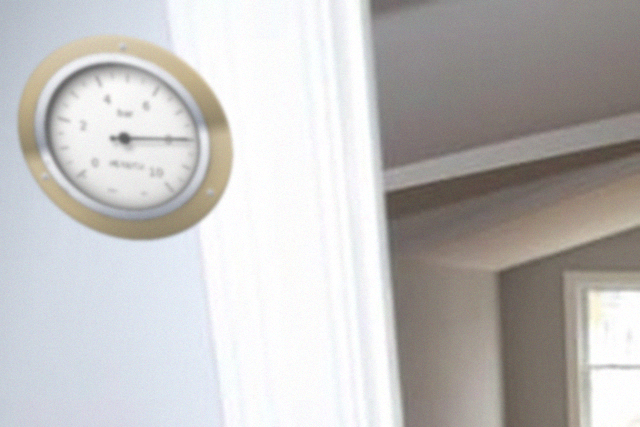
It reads value=8 unit=bar
